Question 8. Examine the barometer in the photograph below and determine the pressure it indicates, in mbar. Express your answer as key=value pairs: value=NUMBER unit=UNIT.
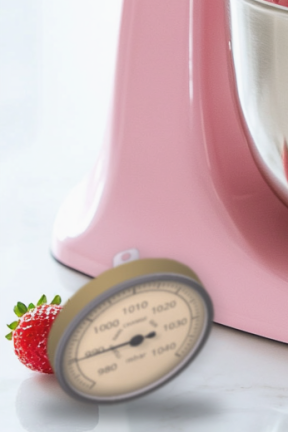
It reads value=990 unit=mbar
